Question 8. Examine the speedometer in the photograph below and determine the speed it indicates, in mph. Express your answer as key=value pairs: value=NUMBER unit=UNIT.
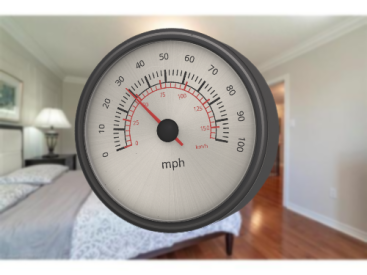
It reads value=30 unit=mph
